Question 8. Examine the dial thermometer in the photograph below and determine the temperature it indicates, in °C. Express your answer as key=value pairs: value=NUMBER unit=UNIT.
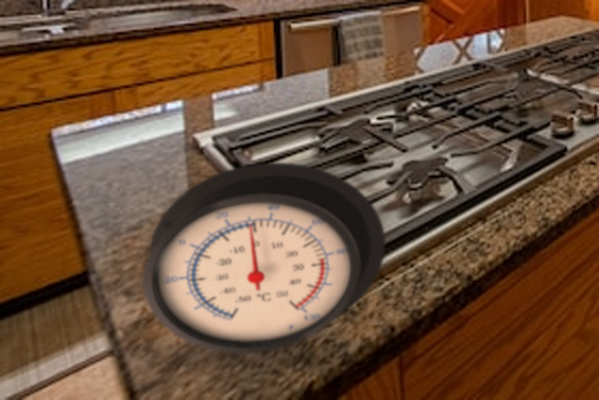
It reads value=0 unit=°C
